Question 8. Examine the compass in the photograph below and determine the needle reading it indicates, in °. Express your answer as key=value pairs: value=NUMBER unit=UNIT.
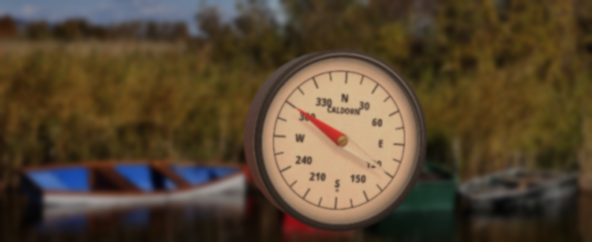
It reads value=300 unit=°
